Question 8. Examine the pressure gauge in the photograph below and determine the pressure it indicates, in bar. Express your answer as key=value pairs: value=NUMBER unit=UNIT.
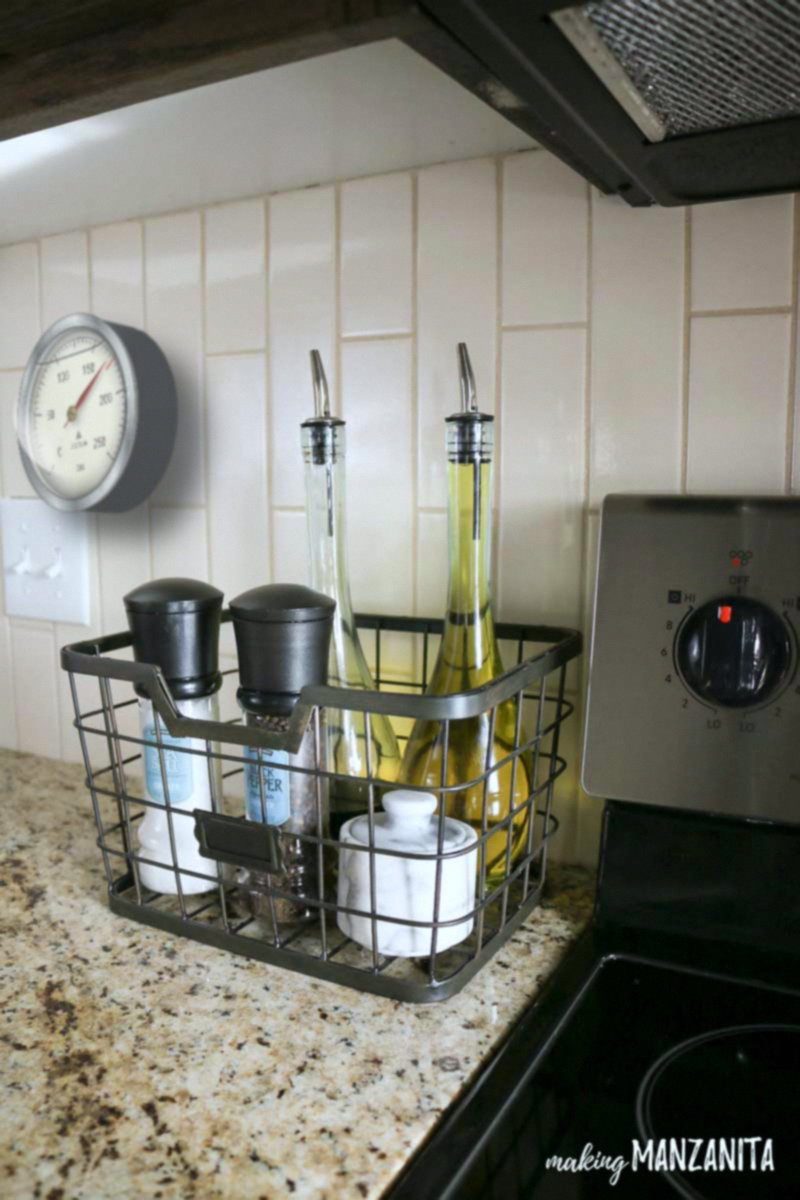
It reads value=175 unit=bar
